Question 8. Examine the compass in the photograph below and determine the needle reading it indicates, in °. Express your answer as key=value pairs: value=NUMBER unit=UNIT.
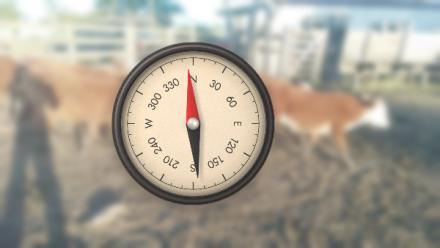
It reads value=355 unit=°
